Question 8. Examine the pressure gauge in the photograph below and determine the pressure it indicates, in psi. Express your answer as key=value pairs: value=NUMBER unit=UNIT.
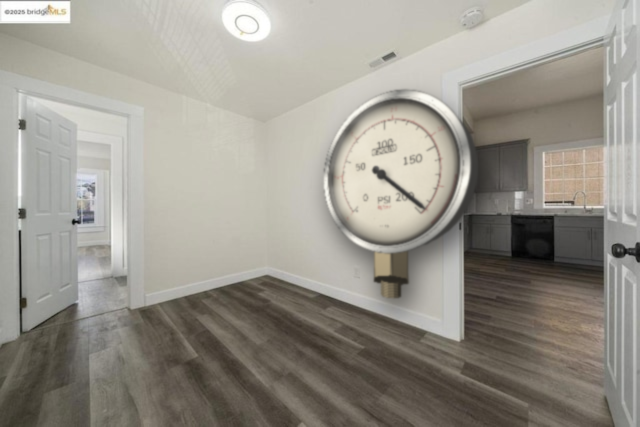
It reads value=195 unit=psi
